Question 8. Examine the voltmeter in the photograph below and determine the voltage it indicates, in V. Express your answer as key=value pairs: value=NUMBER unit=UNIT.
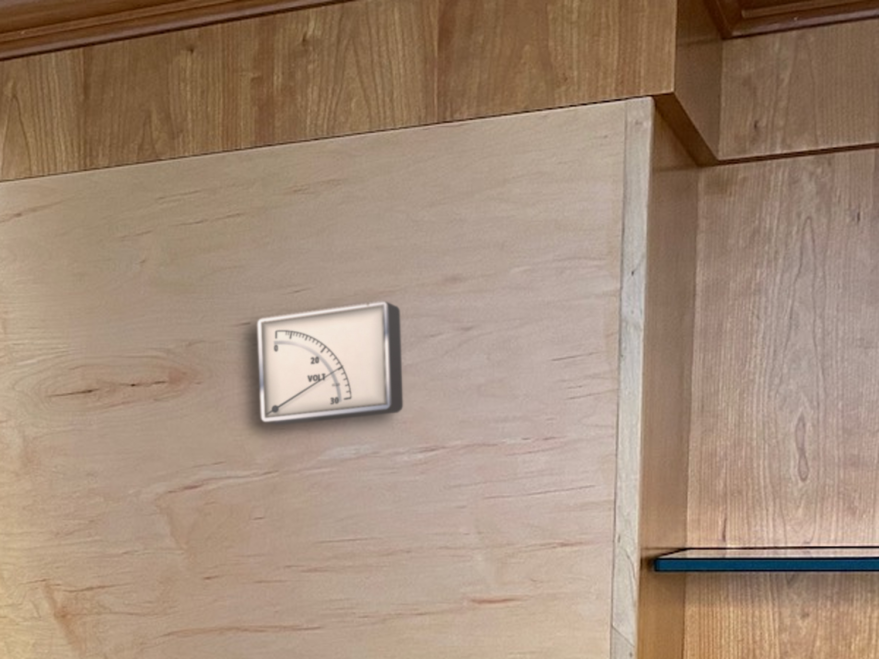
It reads value=25 unit=V
